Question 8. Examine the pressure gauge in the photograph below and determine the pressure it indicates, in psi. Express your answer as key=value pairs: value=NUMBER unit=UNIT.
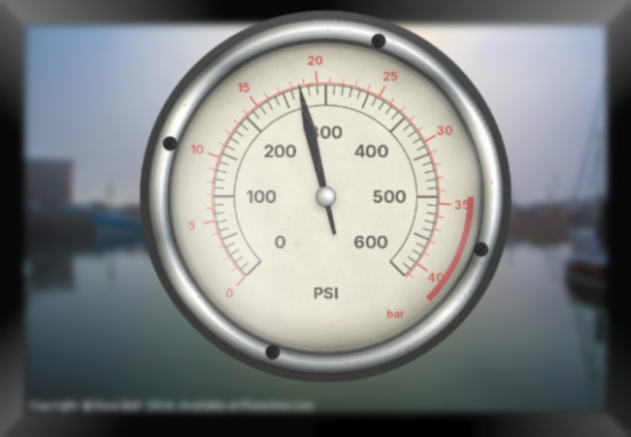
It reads value=270 unit=psi
